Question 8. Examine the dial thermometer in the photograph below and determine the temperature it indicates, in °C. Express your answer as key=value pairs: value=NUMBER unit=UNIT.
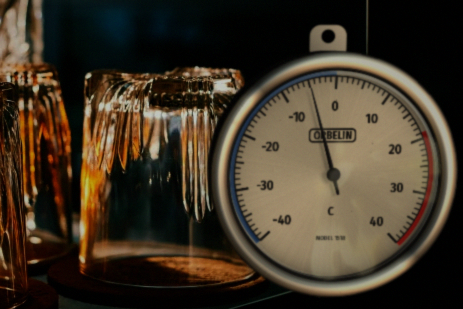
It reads value=-5 unit=°C
